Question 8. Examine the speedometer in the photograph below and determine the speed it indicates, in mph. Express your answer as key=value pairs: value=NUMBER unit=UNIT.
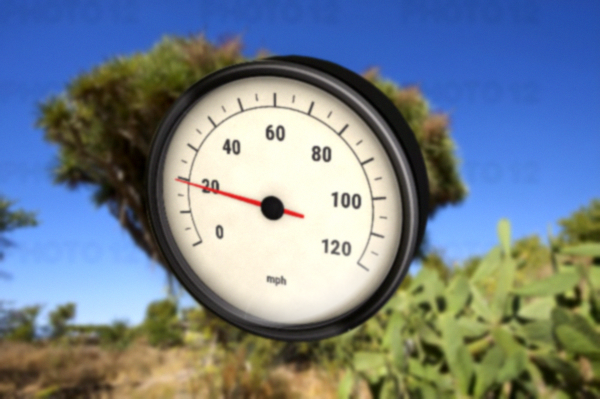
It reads value=20 unit=mph
